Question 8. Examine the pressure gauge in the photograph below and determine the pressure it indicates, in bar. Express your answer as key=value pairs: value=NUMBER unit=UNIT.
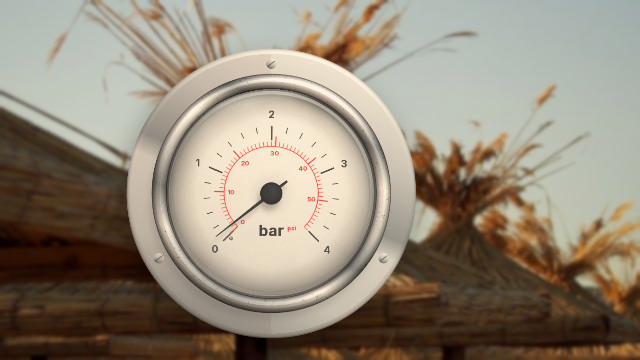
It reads value=0.1 unit=bar
